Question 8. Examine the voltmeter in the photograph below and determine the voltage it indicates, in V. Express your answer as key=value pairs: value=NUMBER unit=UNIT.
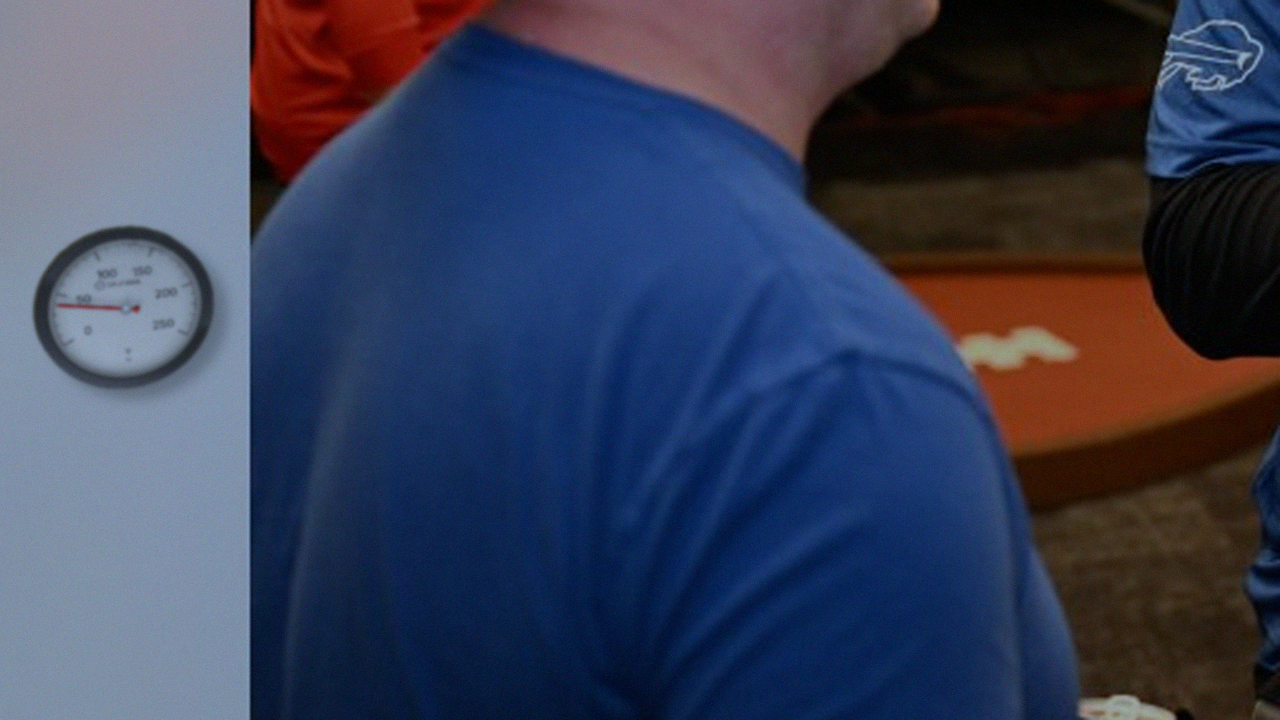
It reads value=40 unit=V
